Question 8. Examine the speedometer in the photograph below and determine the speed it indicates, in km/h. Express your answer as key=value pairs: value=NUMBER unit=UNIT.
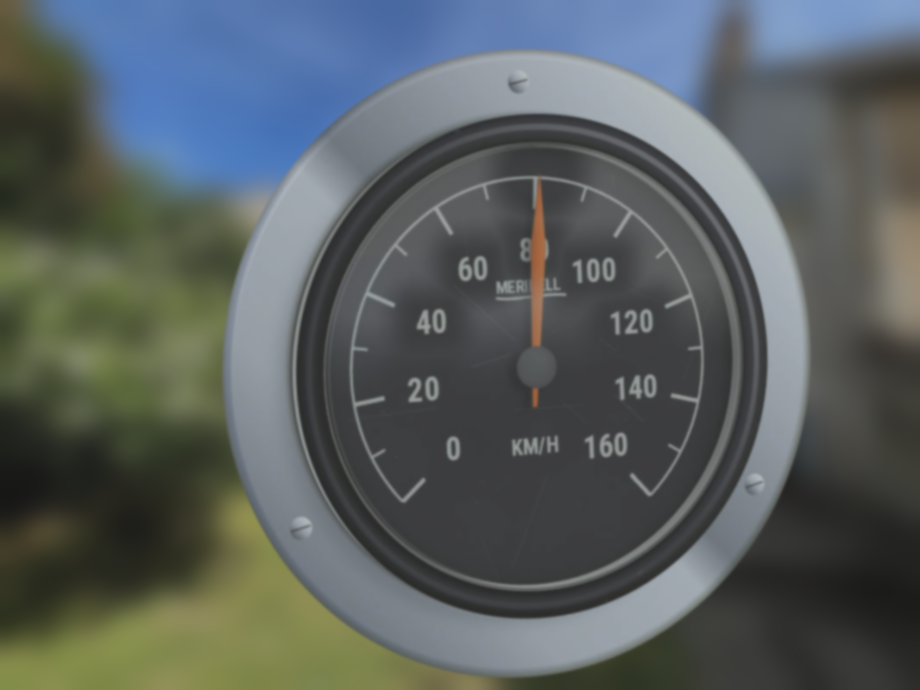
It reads value=80 unit=km/h
